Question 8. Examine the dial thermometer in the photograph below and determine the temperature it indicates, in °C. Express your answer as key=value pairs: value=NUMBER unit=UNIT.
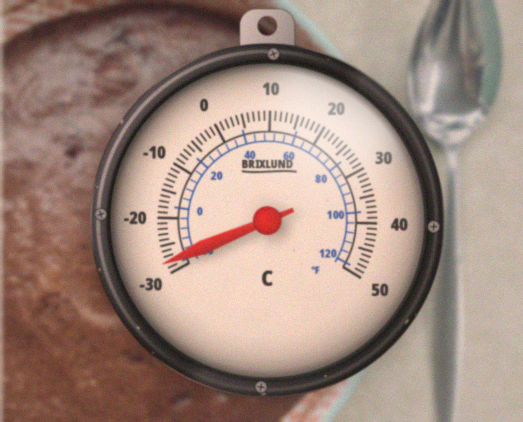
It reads value=-28 unit=°C
